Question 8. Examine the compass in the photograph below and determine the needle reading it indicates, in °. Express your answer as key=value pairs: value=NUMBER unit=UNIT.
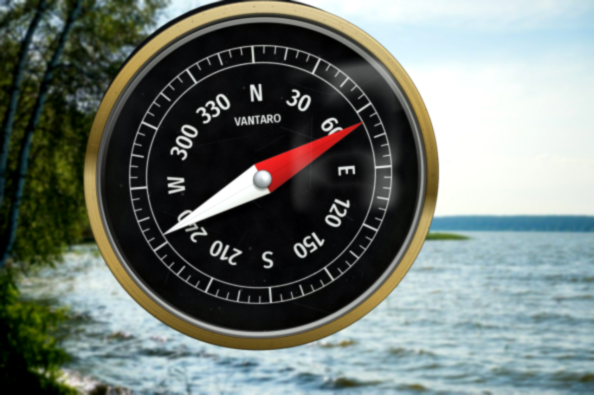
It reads value=65 unit=°
